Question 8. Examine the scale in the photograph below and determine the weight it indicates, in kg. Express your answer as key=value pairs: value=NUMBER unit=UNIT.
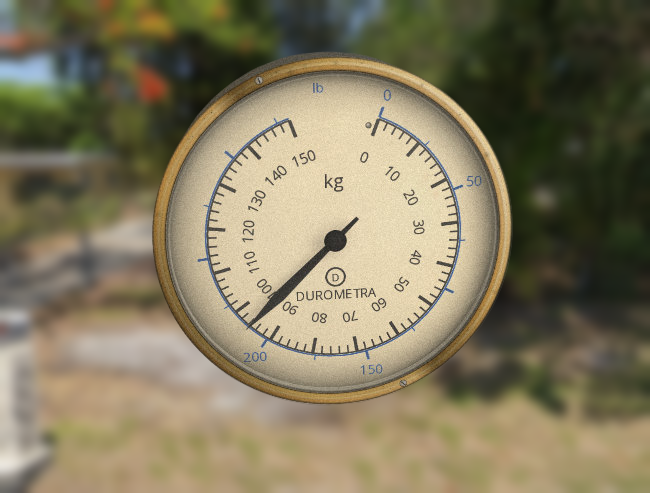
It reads value=96 unit=kg
